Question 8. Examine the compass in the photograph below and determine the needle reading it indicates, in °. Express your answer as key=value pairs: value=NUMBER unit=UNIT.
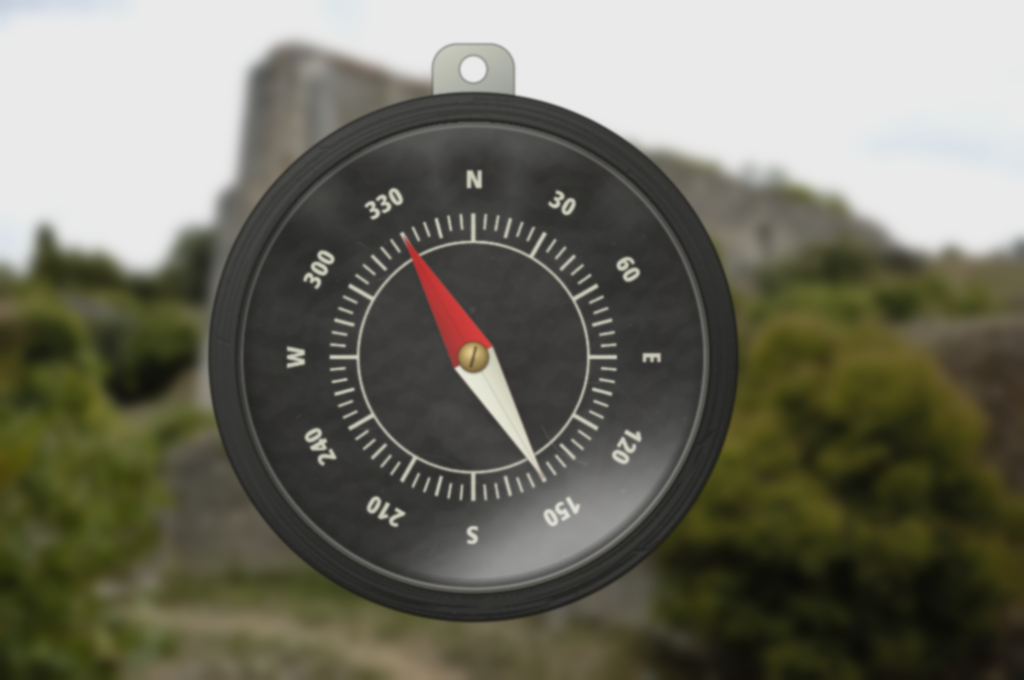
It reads value=330 unit=°
